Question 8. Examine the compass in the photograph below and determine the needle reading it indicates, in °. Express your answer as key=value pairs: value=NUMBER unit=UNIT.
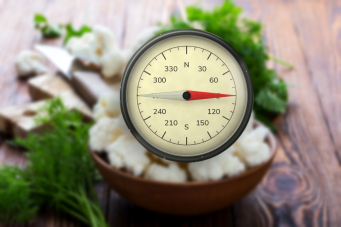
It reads value=90 unit=°
